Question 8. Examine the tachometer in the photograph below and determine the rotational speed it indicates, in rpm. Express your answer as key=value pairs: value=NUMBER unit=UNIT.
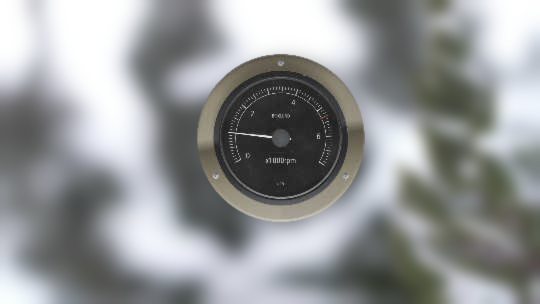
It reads value=1000 unit=rpm
